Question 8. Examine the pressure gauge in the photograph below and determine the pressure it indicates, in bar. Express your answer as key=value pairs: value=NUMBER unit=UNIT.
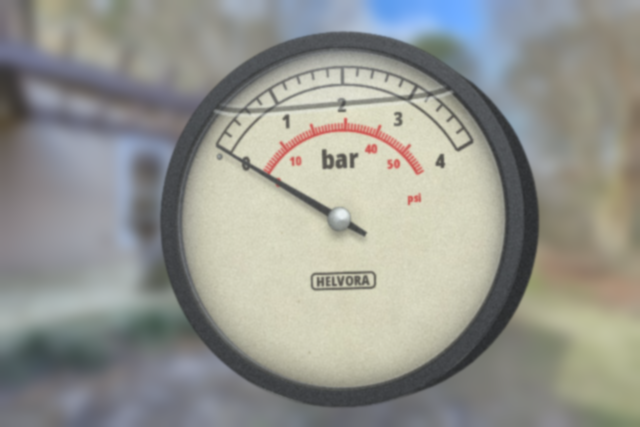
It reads value=0 unit=bar
